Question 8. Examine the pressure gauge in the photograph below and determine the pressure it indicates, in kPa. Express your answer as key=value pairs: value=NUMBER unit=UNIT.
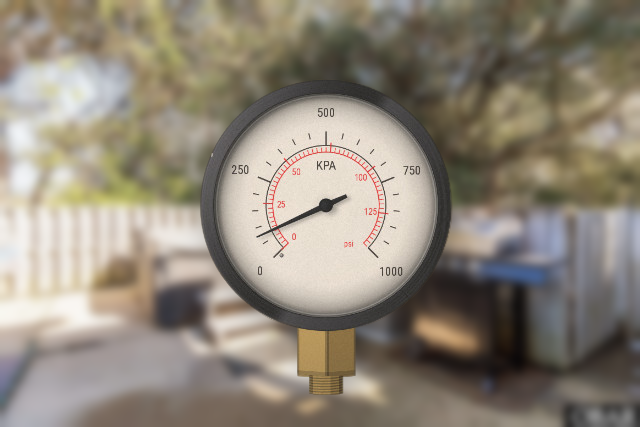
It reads value=75 unit=kPa
